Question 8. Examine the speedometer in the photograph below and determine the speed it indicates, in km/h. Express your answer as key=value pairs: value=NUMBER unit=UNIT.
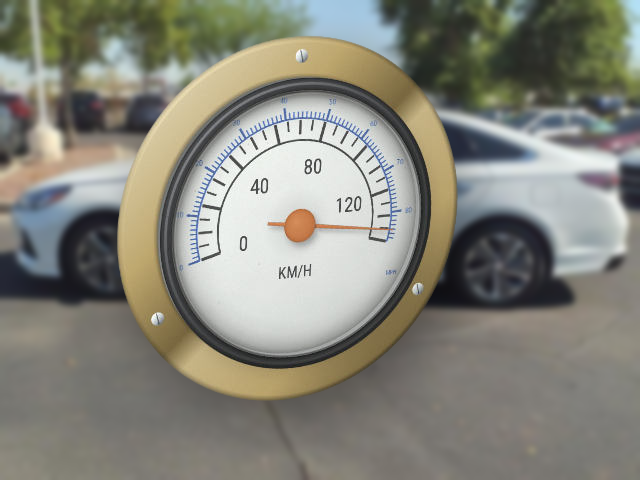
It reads value=135 unit=km/h
